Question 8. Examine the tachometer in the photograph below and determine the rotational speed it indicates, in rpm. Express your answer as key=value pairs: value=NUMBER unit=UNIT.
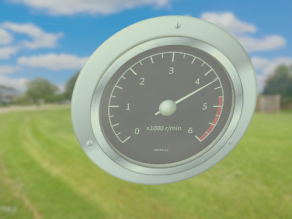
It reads value=4250 unit=rpm
